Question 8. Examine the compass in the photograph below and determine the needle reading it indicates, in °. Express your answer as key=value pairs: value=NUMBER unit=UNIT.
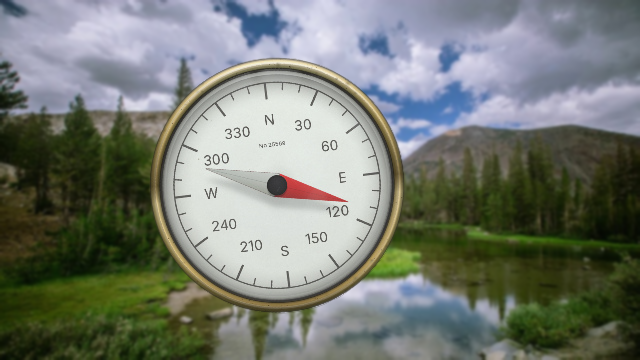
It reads value=110 unit=°
